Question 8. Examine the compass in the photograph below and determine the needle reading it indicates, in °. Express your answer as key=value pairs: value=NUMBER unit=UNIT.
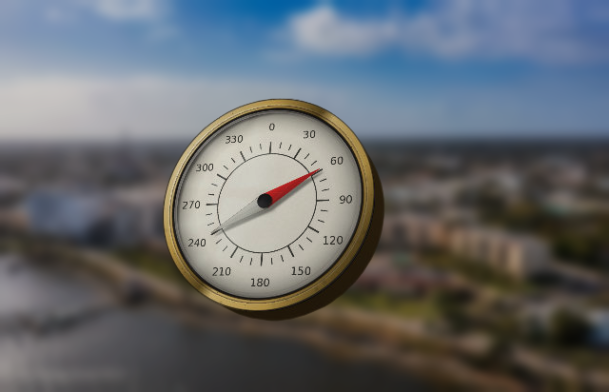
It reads value=60 unit=°
